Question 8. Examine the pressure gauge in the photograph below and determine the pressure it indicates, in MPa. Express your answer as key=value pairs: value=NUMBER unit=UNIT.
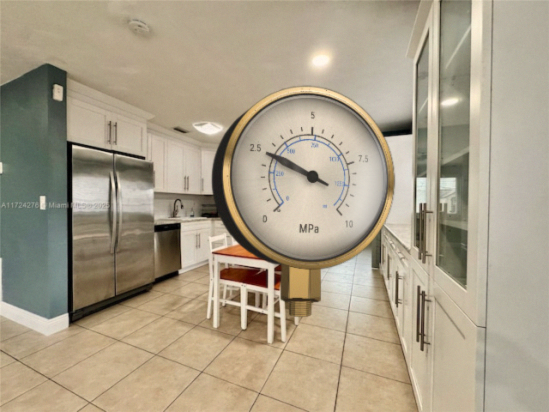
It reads value=2.5 unit=MPa
